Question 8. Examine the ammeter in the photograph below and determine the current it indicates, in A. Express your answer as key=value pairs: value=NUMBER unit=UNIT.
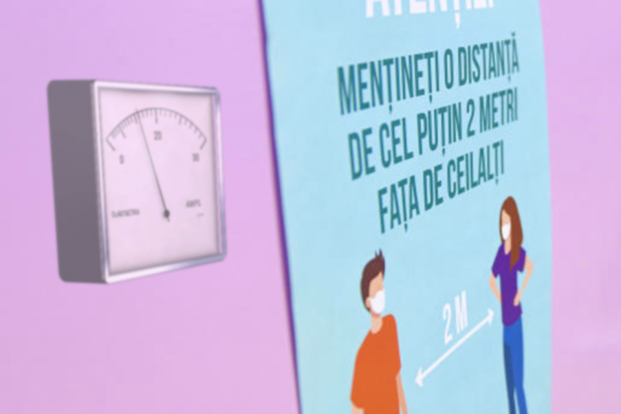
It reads value=15 unit=A
